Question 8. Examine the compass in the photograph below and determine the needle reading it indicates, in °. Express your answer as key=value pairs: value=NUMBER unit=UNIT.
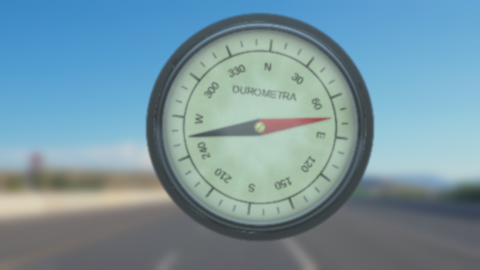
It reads value=75 unit=°
